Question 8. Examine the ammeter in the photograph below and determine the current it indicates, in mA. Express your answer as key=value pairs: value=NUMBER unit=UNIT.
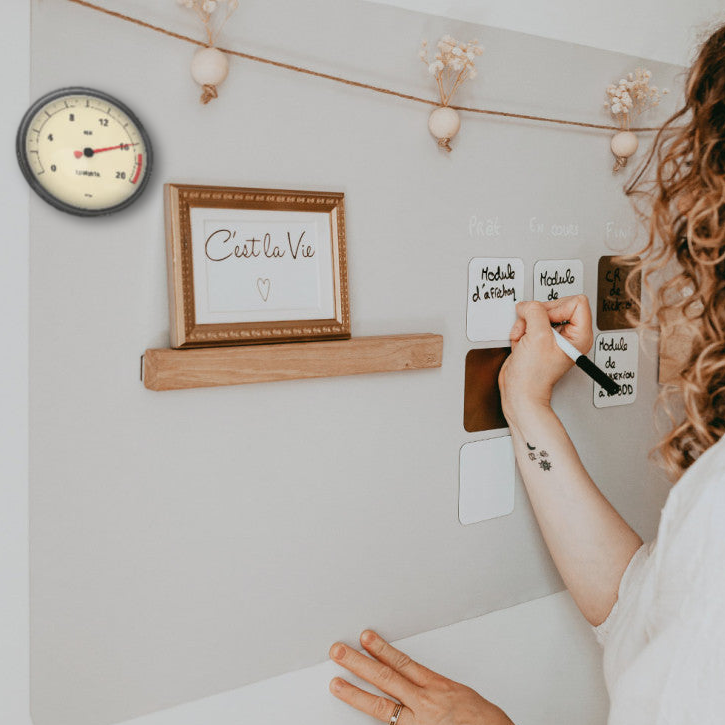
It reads value=16 unit=mA
